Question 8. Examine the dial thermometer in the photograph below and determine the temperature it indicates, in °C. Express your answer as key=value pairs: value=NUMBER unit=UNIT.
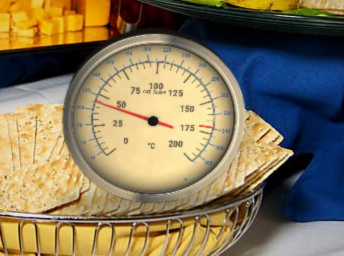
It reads value=45 unit=°C
